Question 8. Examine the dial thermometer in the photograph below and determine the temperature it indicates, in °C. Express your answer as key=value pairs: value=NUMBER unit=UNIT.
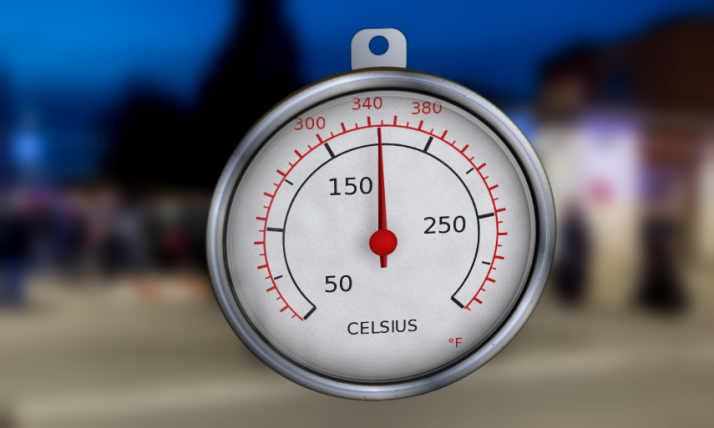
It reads value=175 unit=°C
